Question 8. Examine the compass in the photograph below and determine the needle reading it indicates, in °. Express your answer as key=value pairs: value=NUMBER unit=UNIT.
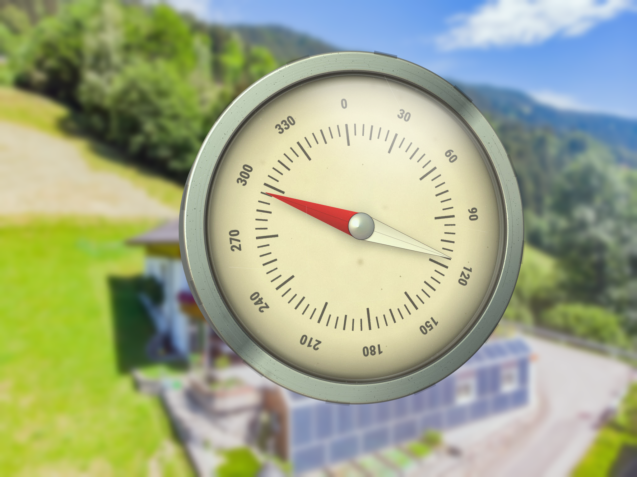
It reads value=295 unit=°
